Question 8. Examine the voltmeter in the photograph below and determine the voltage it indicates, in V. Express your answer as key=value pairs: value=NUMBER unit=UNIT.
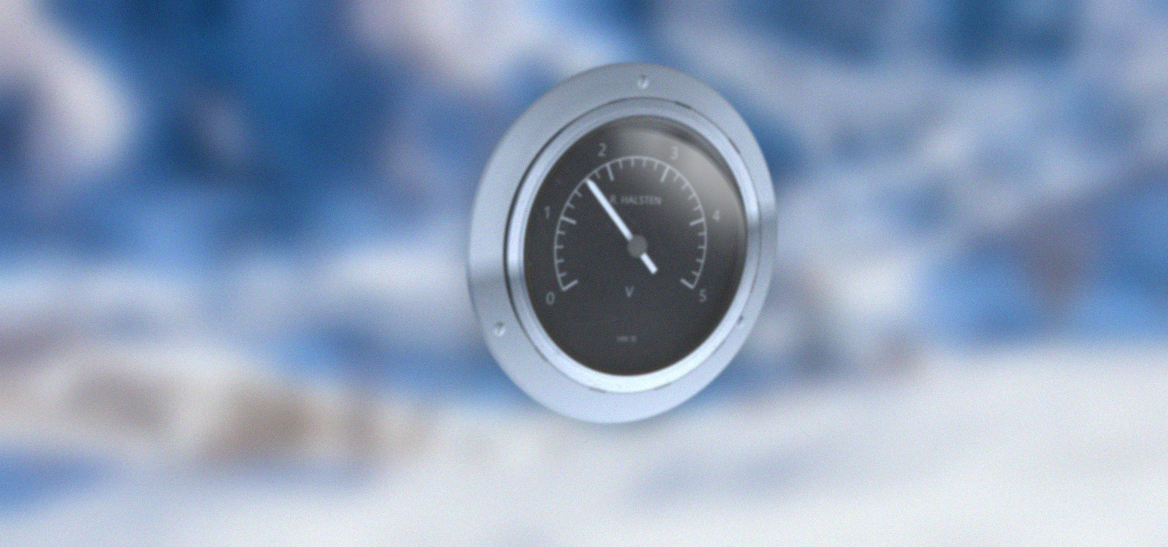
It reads value=1.6 unit=V
